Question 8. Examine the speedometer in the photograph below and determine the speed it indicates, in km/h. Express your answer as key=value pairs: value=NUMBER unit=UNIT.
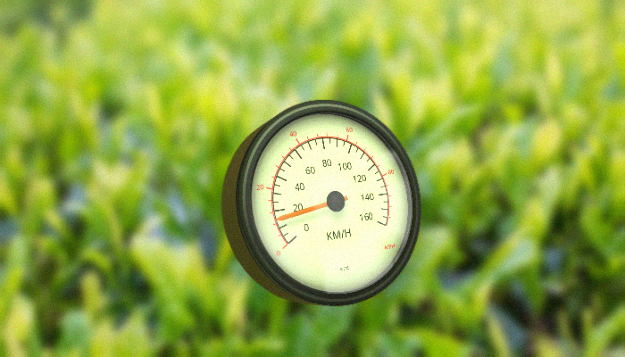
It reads value=15 unit=km/h
